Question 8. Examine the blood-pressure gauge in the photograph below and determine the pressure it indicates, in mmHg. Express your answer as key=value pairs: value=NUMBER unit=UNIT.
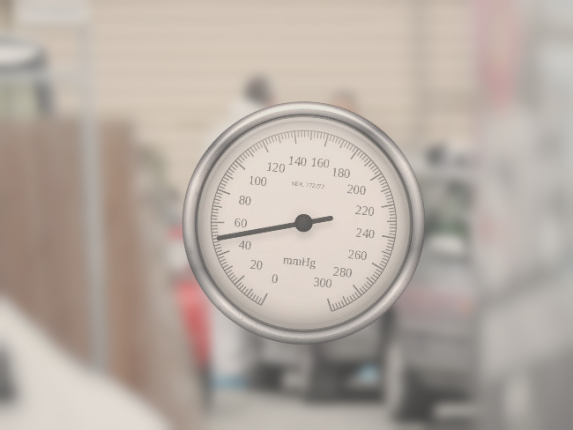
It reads value=50 unit=mmHg
